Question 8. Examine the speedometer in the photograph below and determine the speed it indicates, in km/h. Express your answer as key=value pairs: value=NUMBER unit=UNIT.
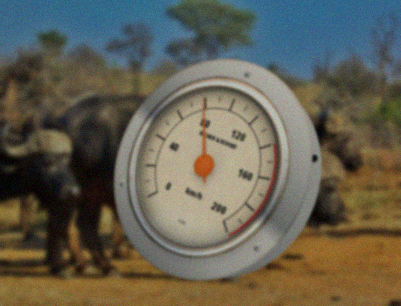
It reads value=80 unit=km/h
